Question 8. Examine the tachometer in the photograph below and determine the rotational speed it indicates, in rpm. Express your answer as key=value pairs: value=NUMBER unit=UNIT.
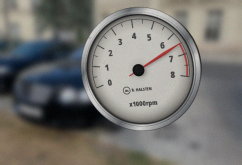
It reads value=6500 unit=rpm
